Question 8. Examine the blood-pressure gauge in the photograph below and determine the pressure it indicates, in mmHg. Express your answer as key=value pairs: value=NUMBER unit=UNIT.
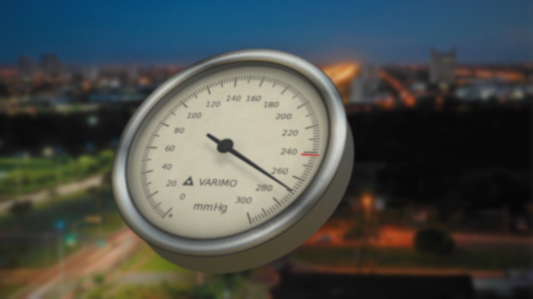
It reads value=270 unit=mmHg
